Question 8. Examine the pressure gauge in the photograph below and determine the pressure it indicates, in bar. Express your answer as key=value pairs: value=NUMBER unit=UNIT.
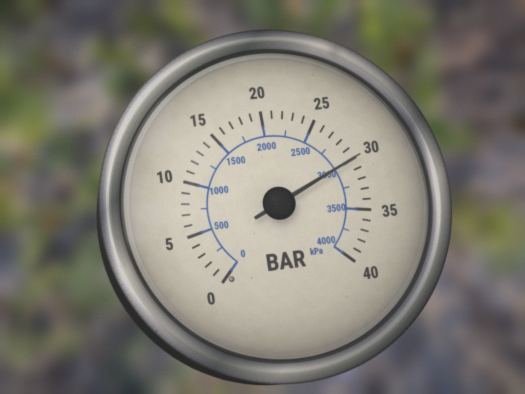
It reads value=30 unit=bar
